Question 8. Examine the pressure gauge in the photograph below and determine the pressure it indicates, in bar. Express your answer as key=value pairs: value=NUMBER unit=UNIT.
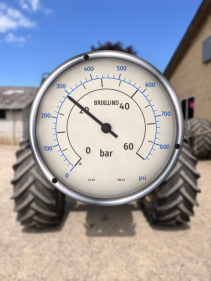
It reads value=20 unit=bar
